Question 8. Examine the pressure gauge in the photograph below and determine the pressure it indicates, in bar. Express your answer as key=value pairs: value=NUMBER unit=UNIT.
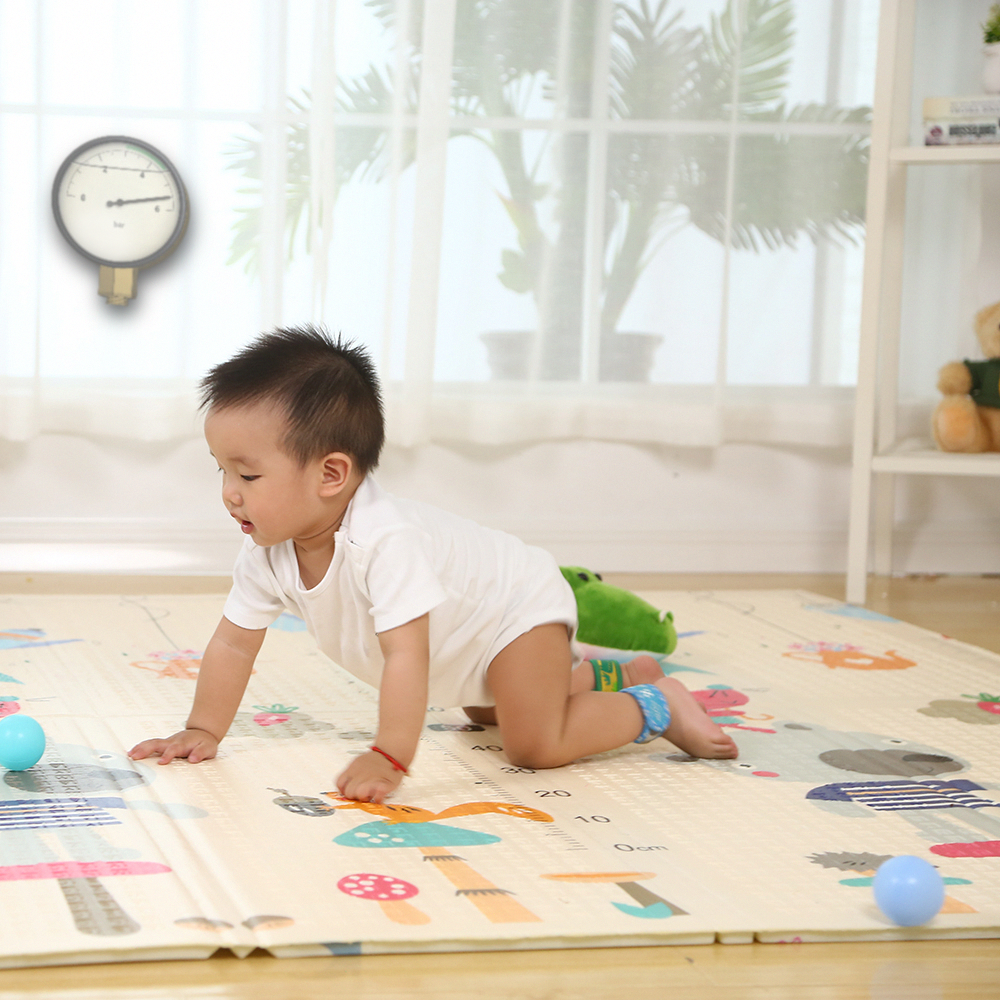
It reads value=5.5 unit=bar
